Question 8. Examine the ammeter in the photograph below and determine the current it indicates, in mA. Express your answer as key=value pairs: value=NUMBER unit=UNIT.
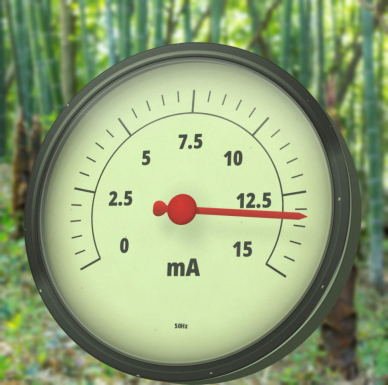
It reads value=13.25 unit=mA
